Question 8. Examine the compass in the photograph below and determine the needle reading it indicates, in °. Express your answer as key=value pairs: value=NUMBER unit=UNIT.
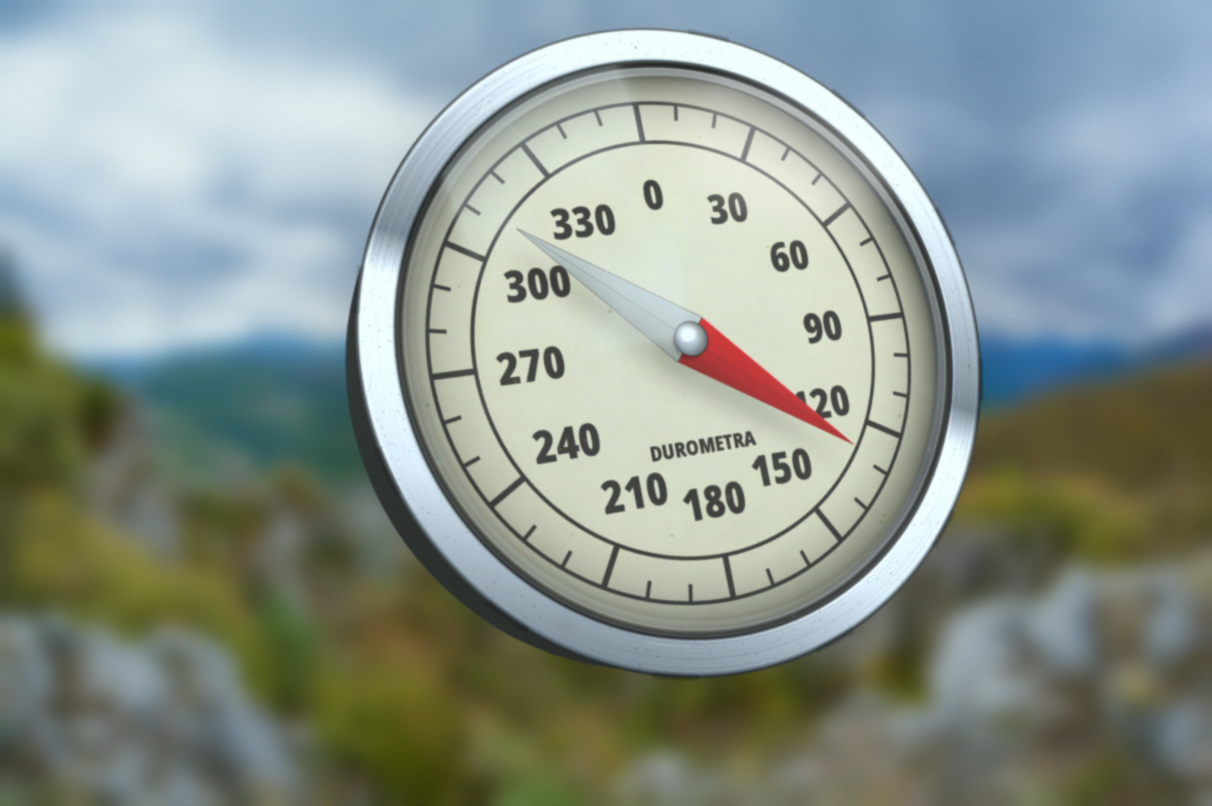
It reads value=130 unit=°
